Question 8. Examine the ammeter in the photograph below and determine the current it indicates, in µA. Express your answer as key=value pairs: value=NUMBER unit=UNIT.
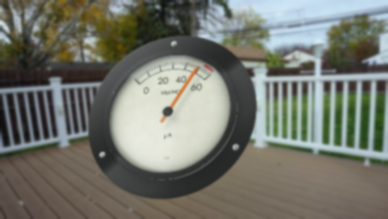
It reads value=50 unit=µA
